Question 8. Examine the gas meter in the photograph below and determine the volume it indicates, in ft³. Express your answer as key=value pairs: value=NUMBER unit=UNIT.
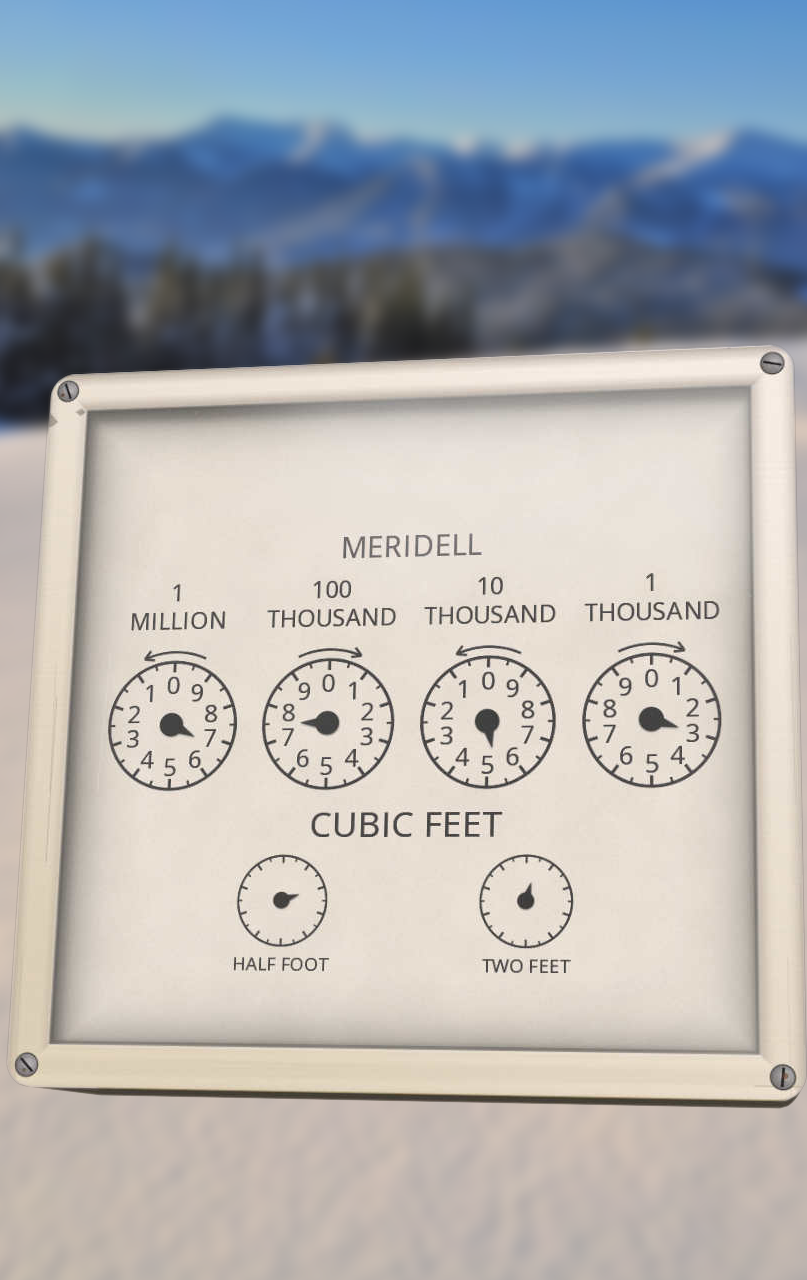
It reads value=675300 unit=ft³
